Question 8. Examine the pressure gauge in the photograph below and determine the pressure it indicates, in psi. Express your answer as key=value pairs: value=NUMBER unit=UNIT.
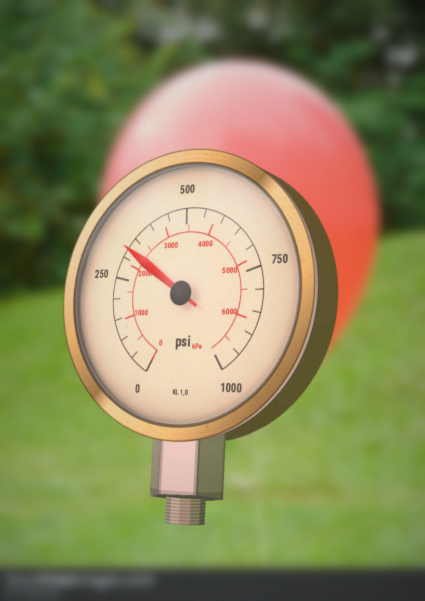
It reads value=325 unit=psi
